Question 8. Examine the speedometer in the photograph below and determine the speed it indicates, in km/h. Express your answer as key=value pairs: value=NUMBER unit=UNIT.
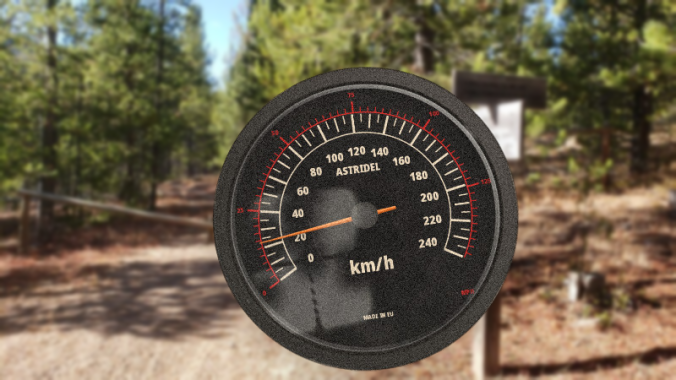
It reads value=22.5 unit=km/h
